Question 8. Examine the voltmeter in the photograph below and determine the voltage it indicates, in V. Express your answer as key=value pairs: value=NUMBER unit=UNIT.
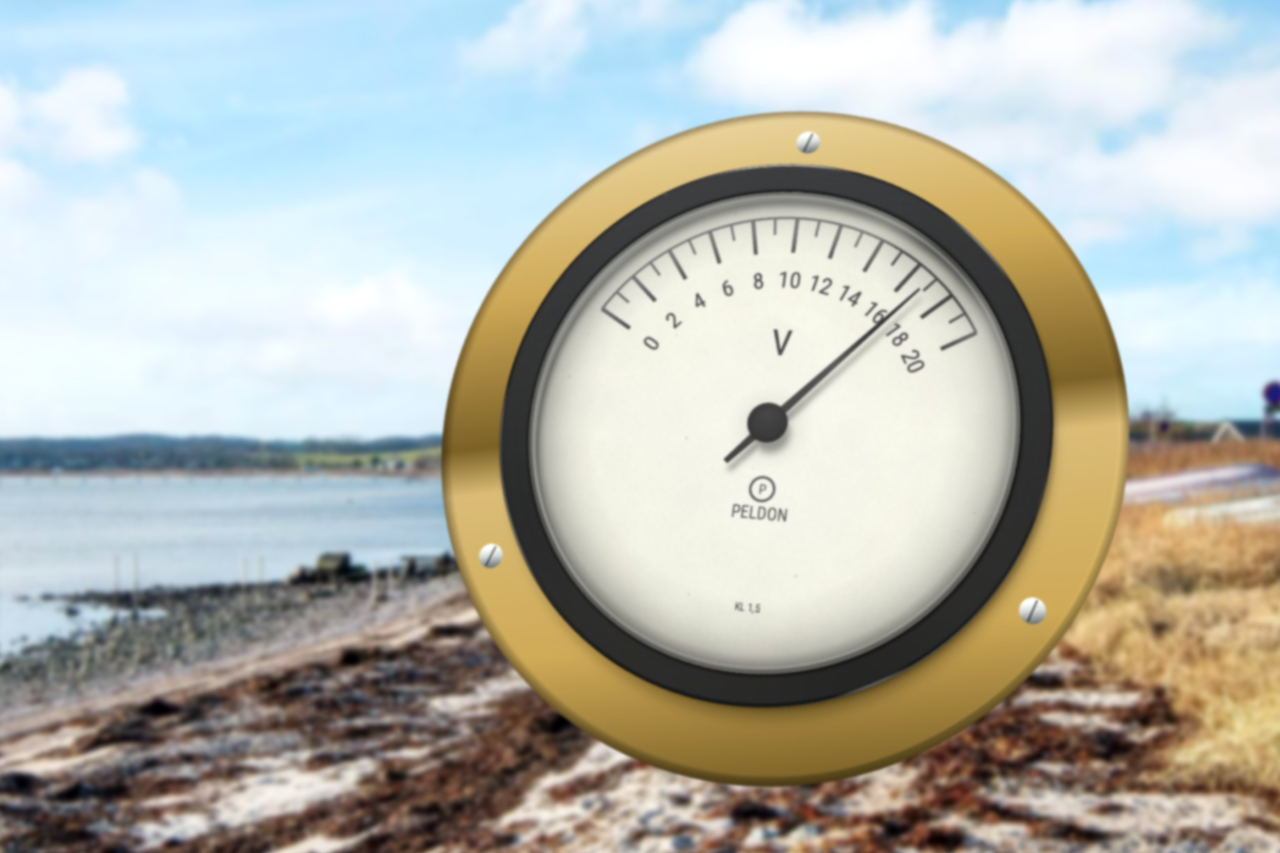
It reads value=17 unit=V
